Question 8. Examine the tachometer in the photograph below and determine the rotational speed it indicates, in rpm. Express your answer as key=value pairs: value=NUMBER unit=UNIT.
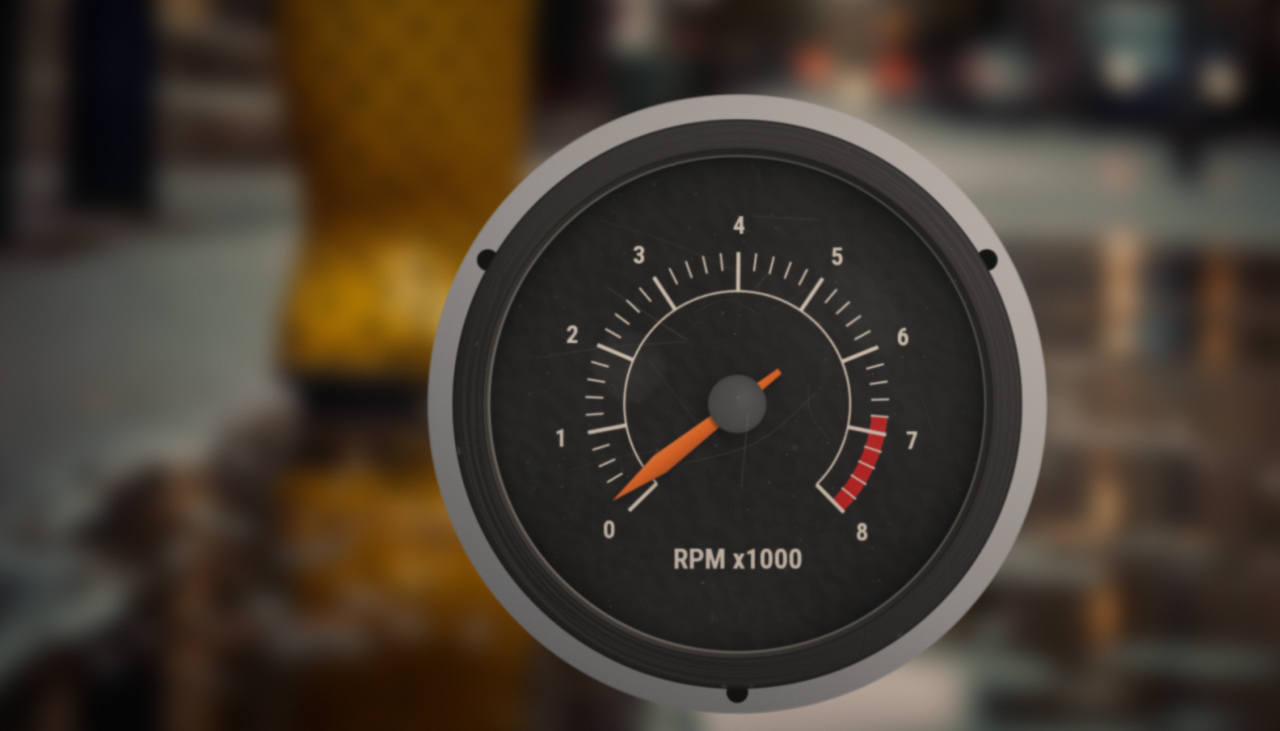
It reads value=200 unit=rpm
